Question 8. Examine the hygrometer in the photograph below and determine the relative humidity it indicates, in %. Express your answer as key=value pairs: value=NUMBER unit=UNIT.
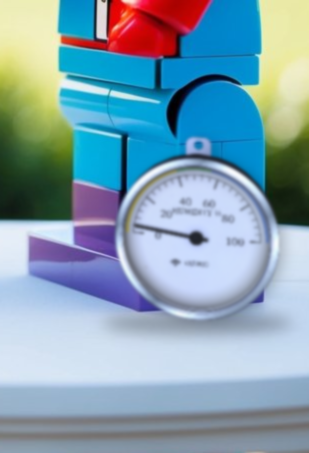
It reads value=4 unit=%
